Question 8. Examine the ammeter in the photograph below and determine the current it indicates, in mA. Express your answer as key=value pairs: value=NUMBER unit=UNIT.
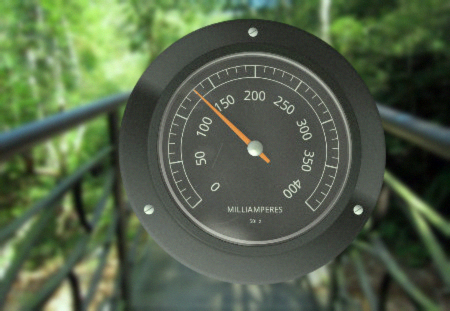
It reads value=130 unit=mA
